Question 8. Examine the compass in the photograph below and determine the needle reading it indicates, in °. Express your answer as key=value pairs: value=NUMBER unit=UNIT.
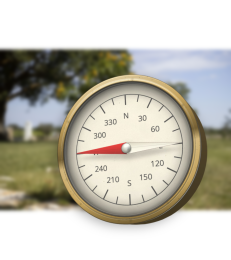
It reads value=270 unit=°
